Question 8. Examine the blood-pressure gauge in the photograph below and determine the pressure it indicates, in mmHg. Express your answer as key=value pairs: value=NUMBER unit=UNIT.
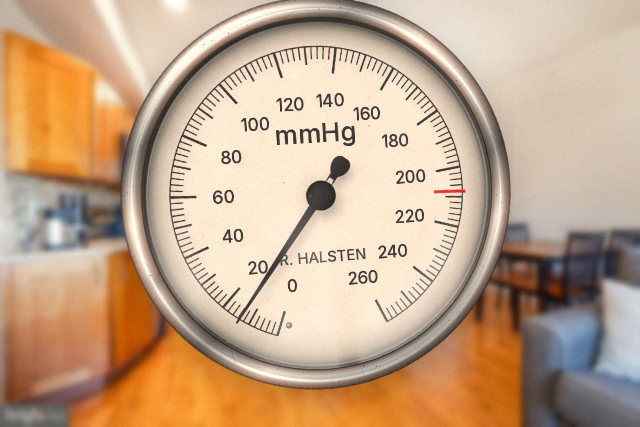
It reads value=14 unit=mmHg
